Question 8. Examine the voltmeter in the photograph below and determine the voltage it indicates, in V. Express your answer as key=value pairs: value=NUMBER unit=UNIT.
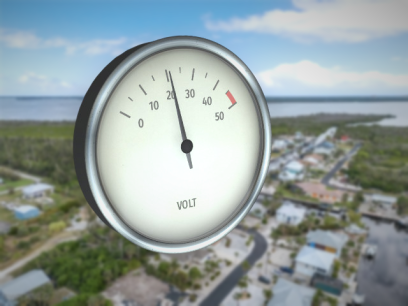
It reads value=20 unit=V
